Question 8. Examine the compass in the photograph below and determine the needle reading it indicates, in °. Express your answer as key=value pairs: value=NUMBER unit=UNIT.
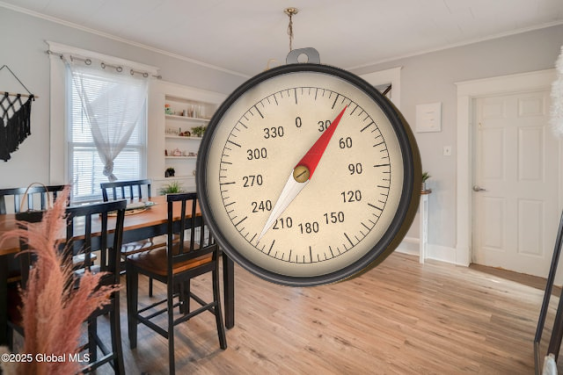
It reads value=40 unit=°
